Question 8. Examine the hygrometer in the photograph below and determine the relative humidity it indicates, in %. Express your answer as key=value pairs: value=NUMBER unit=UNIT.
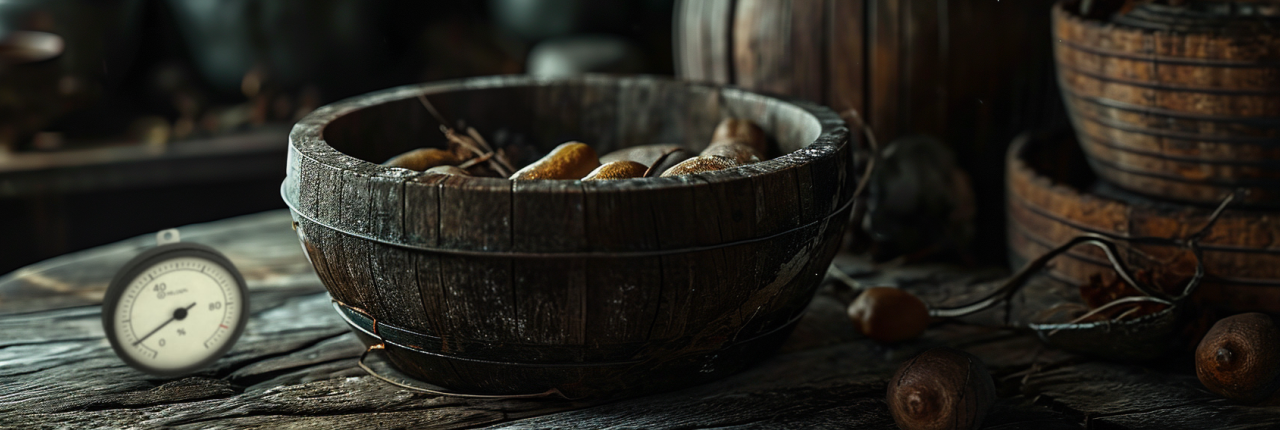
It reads value=10 unit=%
